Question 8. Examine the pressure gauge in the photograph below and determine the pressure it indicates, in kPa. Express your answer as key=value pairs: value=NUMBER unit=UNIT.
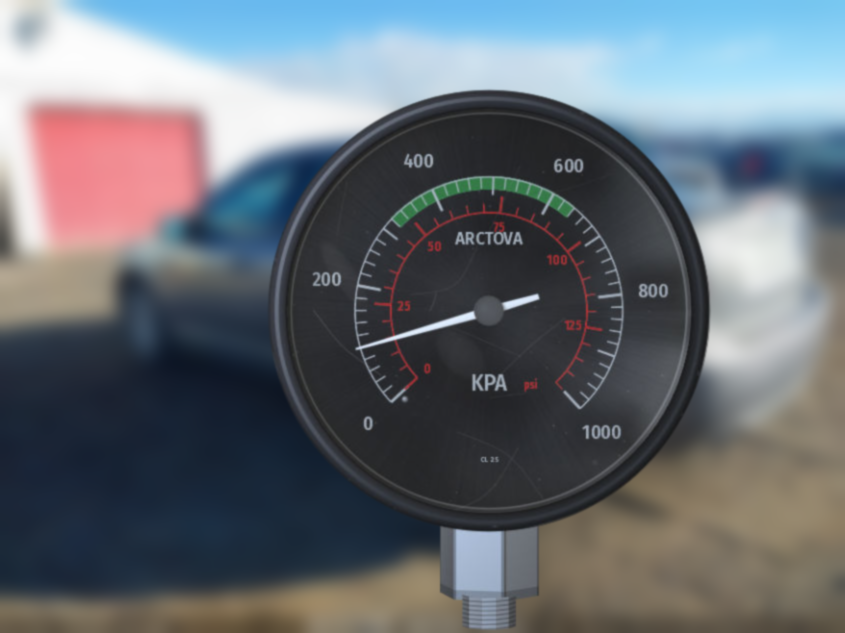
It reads value=100 unit=kPa
